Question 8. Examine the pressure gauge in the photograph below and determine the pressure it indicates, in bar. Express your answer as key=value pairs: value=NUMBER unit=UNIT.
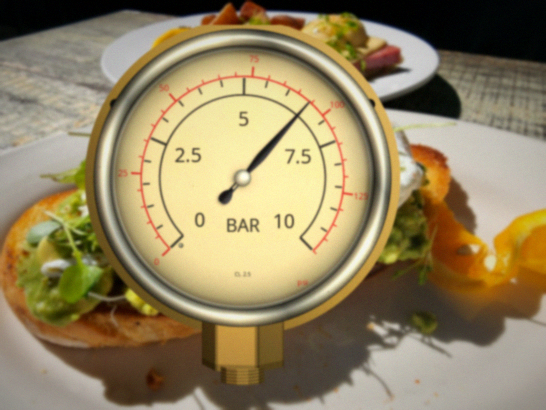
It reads value=6.5 unit=bar
